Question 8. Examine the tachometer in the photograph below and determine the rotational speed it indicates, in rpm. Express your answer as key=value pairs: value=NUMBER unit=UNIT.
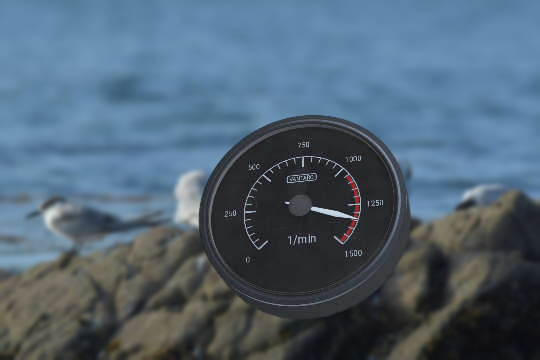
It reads value=1350 unit=rpm
